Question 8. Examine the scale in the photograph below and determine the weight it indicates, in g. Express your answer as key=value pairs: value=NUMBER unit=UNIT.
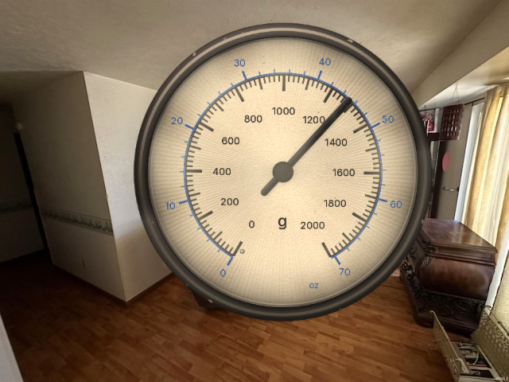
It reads value=1280 unit=g
